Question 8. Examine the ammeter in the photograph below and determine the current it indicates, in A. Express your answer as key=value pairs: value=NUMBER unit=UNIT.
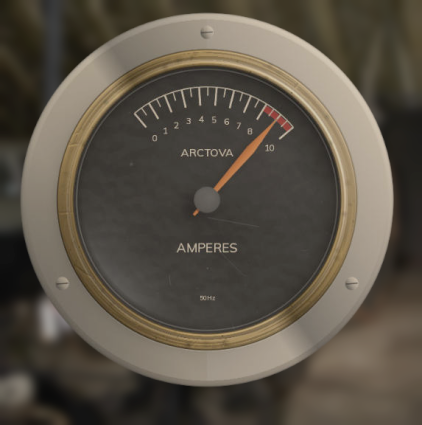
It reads value=9 unit=A
